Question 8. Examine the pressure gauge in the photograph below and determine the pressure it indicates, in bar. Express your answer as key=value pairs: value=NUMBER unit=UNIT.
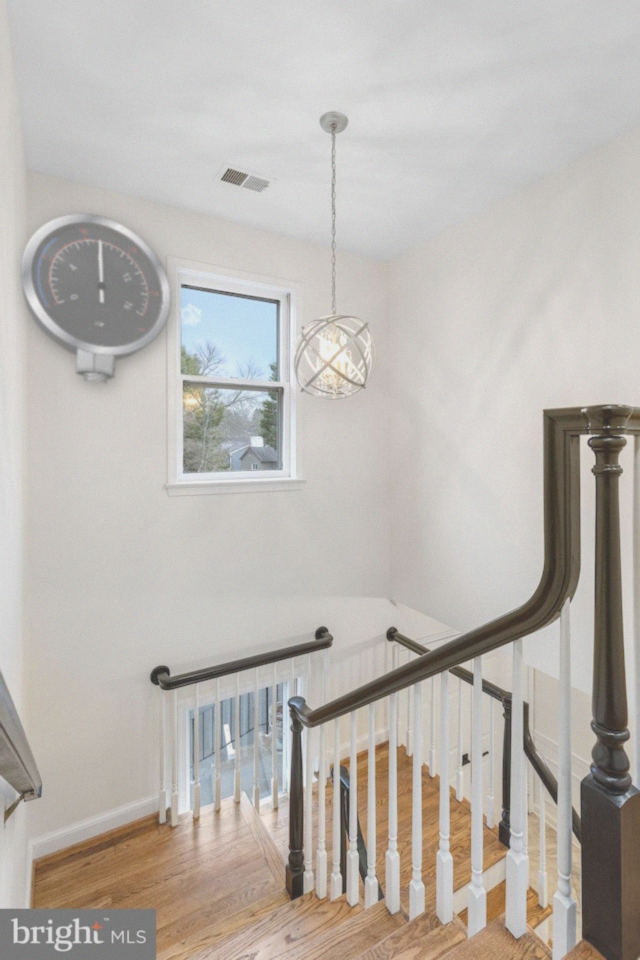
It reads value=8 unit=bar
